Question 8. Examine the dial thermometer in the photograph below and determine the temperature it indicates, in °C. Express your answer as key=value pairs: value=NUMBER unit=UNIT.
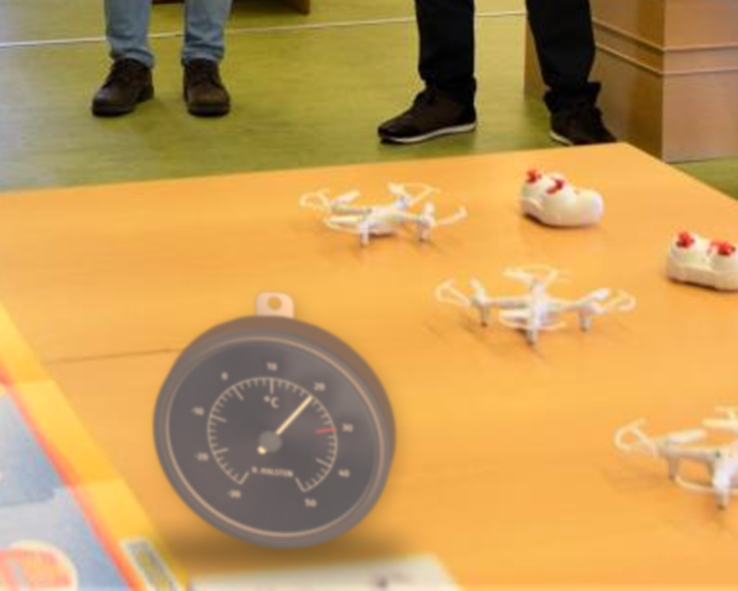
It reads value=20 unit=°C
